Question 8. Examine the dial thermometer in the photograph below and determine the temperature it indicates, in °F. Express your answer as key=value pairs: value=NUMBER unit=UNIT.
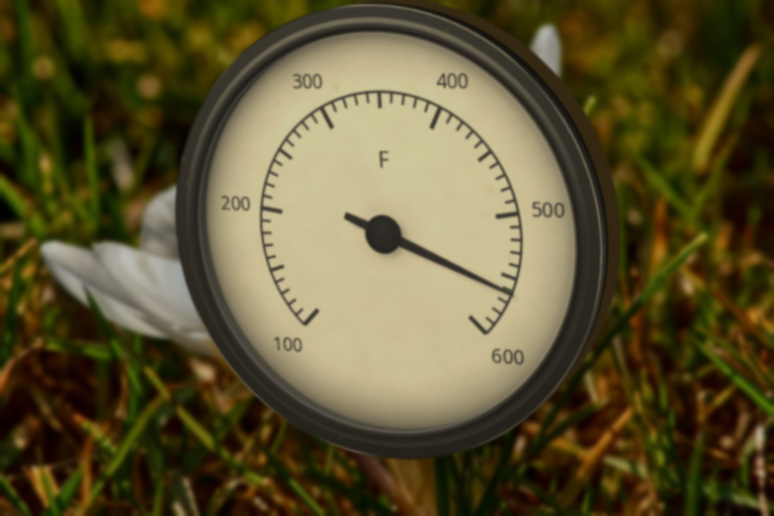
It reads value=560 unit=°F
